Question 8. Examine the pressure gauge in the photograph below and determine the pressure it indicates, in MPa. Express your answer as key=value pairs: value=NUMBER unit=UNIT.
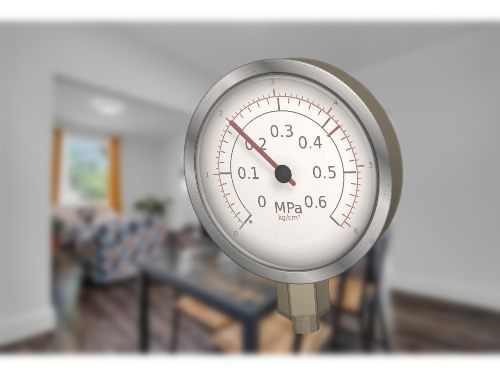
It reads value=0.2 unit=MPa
